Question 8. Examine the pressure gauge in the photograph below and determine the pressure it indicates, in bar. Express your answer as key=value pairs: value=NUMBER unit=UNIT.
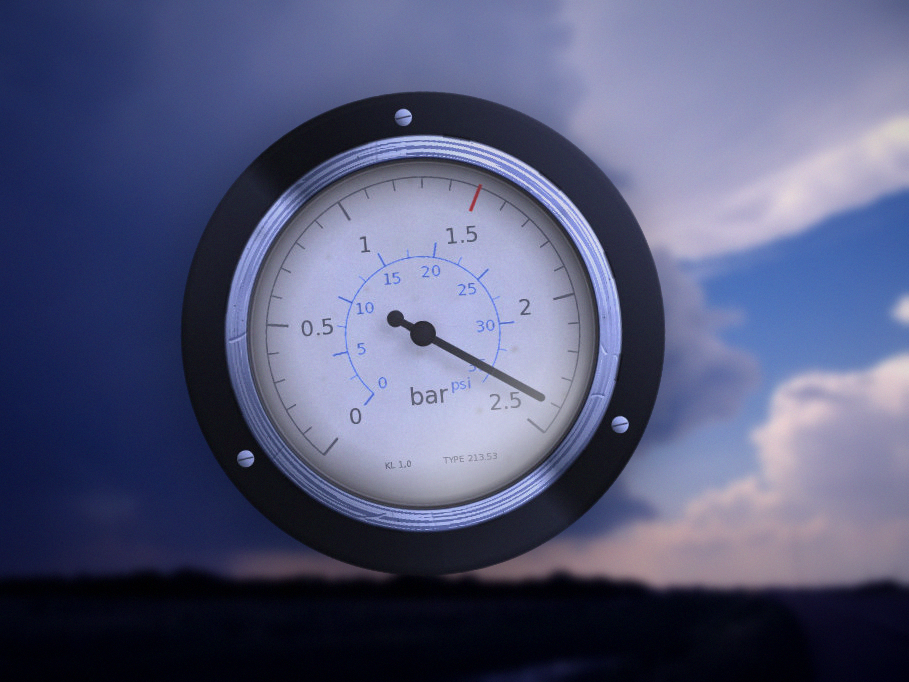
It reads value=2.4 unit=bar
